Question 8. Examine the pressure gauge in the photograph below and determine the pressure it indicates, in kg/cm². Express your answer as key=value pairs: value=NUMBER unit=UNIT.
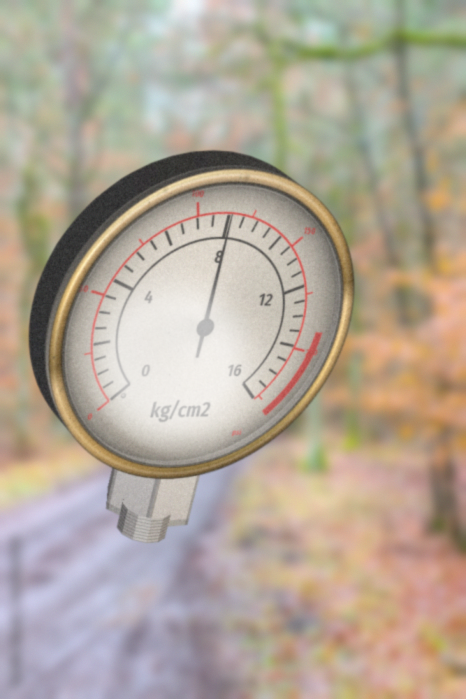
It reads value=8 unit=kg/cm²
